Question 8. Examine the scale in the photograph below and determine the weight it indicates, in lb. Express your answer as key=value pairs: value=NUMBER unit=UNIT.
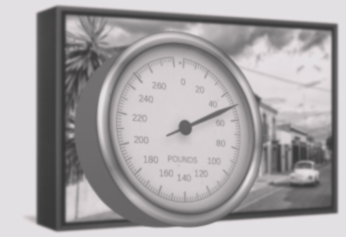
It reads value=50 unit=lb
